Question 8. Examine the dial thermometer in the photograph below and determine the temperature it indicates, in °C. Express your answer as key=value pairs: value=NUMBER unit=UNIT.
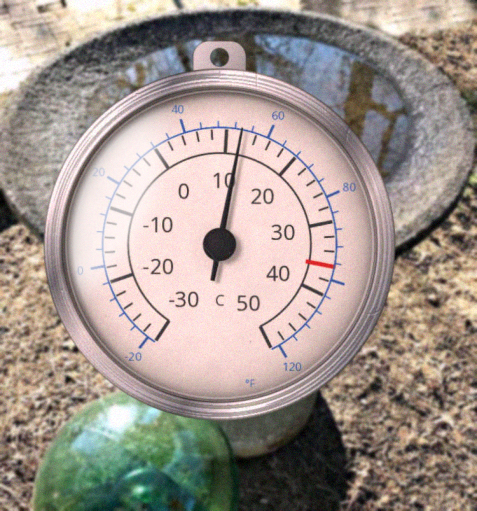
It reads value=12 unit=°C
